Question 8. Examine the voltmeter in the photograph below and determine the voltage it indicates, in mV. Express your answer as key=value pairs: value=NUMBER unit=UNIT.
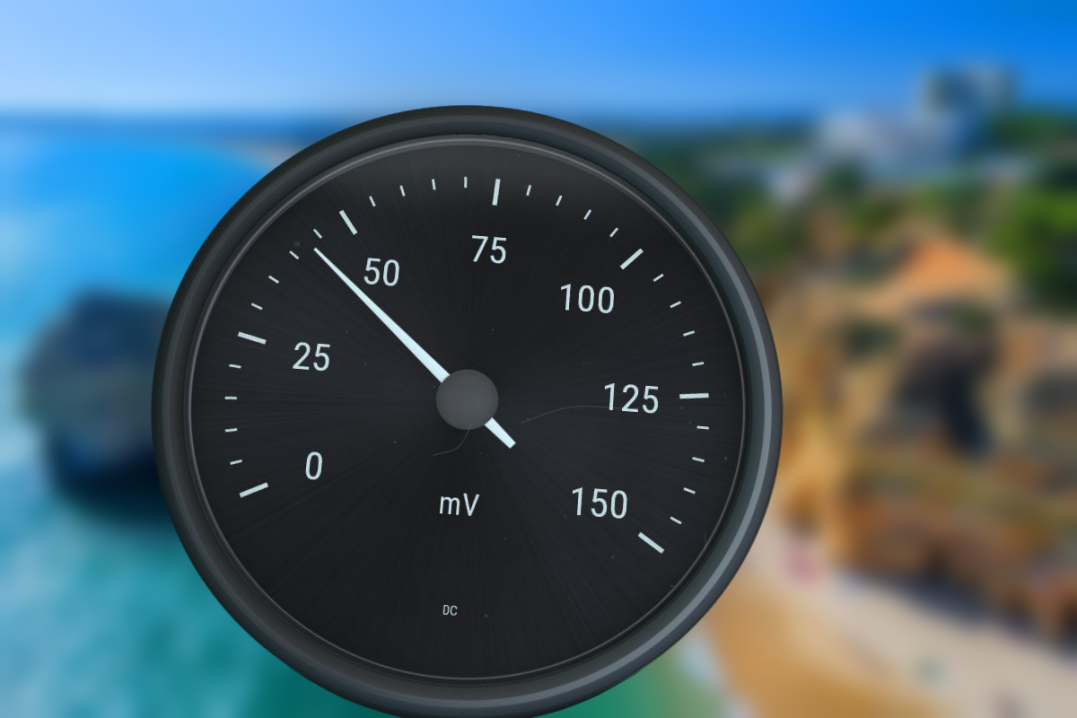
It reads value=42.5 unit=mV
